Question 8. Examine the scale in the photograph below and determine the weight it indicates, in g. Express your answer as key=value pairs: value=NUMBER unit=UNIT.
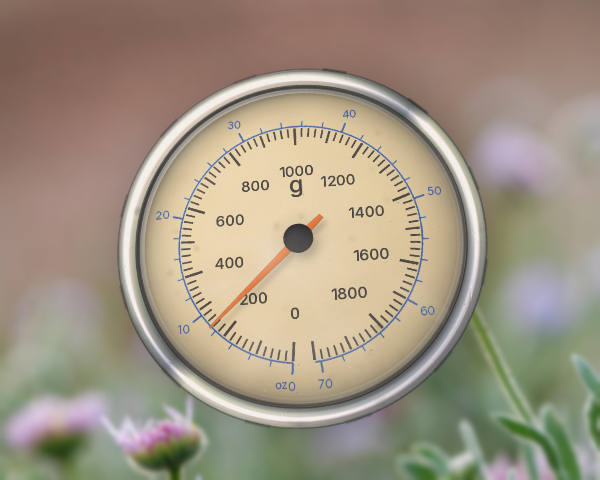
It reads value=240 unit=g
